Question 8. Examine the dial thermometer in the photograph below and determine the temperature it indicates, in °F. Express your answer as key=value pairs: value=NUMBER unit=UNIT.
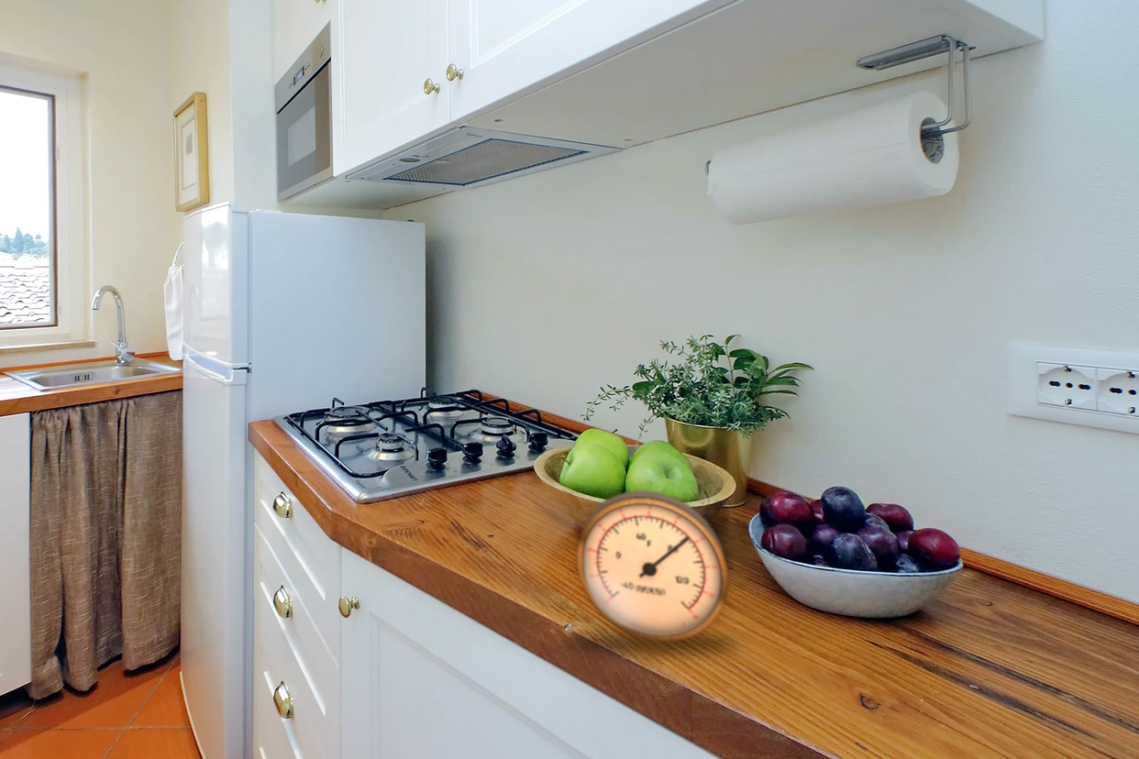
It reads value=80 unit=°F
